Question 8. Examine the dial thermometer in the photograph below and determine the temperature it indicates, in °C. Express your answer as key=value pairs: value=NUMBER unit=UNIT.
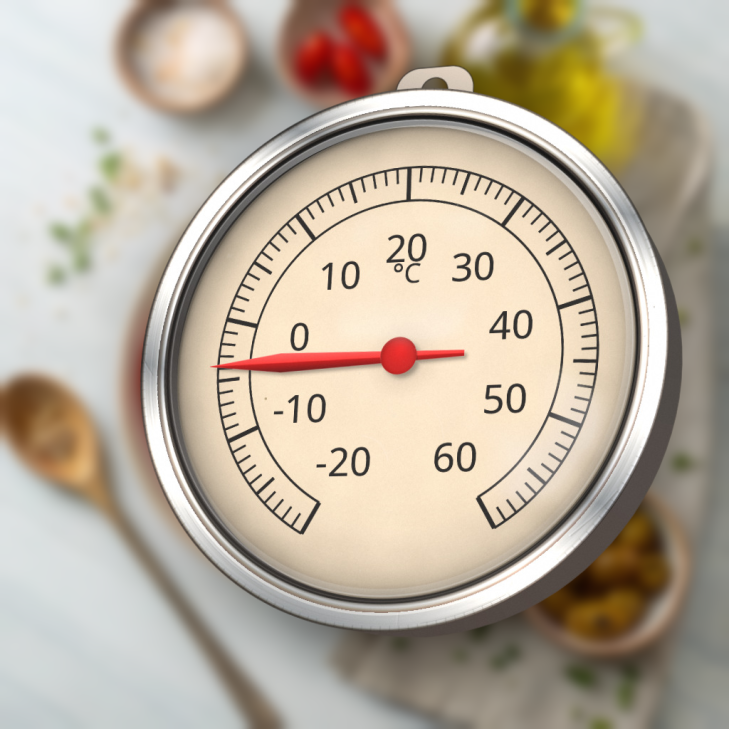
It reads value=-4 unit=°C
